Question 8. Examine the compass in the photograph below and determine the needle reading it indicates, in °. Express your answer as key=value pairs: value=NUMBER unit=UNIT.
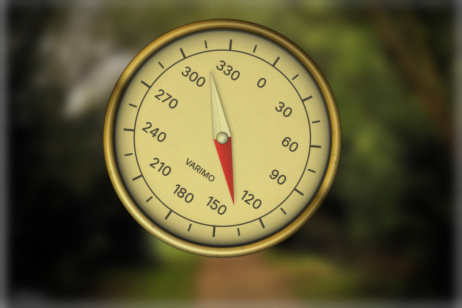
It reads value=135 unit=°
